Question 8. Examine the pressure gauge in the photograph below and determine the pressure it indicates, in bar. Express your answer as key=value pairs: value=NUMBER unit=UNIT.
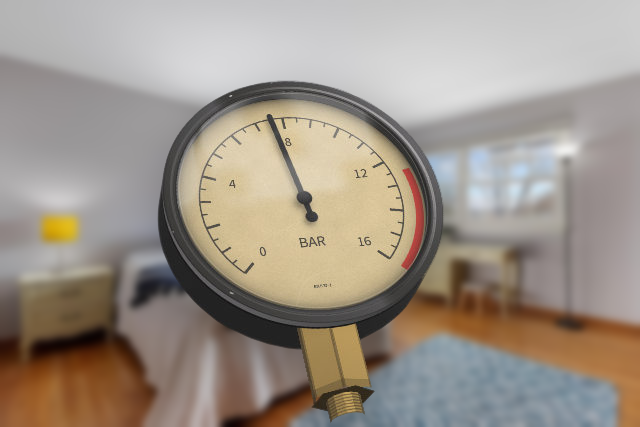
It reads value=7.5 unit=bar
